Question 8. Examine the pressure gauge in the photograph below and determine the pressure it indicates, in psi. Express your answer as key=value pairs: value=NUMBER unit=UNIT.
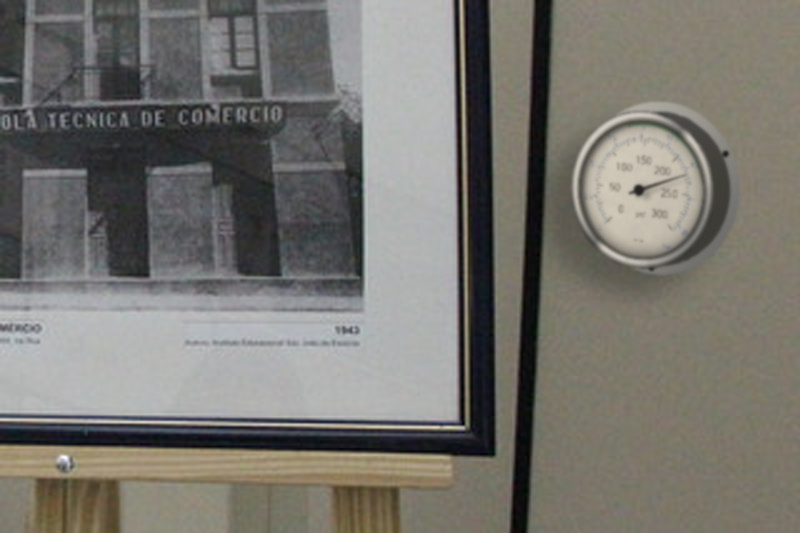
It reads value=225 unit=psi
